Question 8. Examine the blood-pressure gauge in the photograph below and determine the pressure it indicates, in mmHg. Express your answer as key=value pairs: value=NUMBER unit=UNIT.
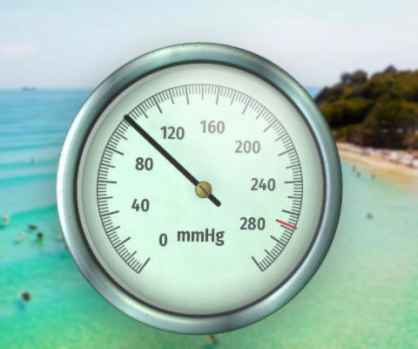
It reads value=100 unit=mmHg
